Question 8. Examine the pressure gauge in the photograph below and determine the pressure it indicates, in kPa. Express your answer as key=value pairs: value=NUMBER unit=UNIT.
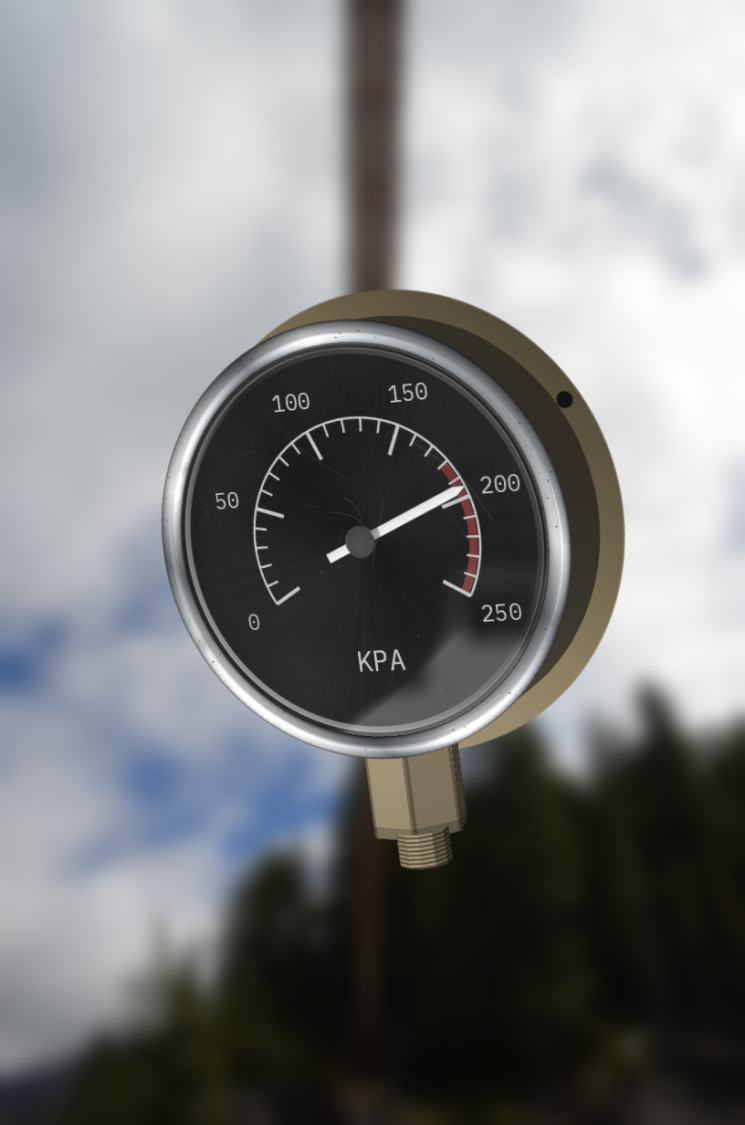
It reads value=195 unit=kPa
